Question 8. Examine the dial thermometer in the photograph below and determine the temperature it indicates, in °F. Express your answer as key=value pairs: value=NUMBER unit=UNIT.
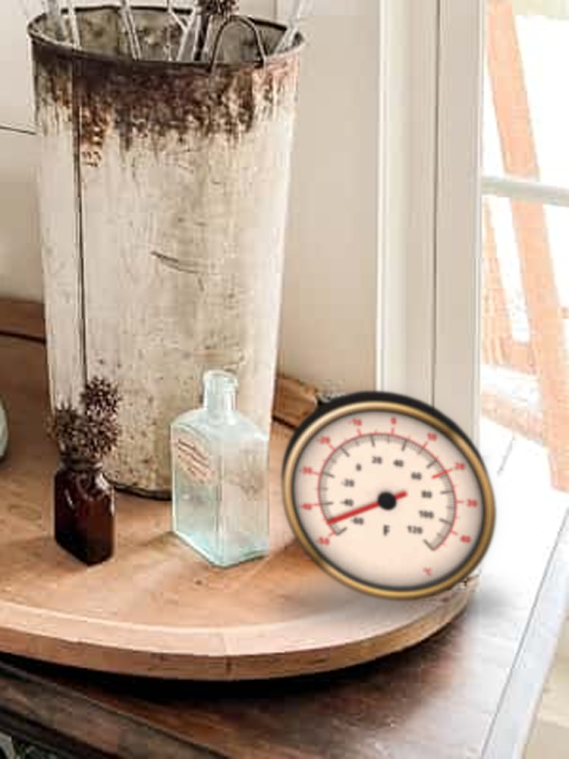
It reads value=-50 unit=°F
